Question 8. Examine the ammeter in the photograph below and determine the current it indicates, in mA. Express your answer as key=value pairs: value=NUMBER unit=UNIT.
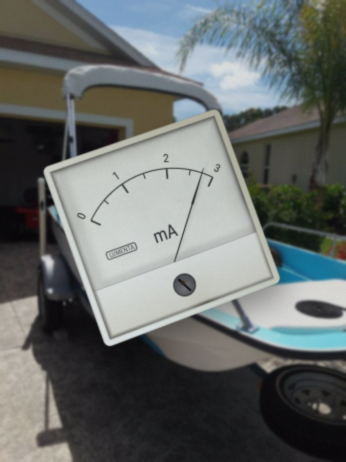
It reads value=2.75 unit=mA
